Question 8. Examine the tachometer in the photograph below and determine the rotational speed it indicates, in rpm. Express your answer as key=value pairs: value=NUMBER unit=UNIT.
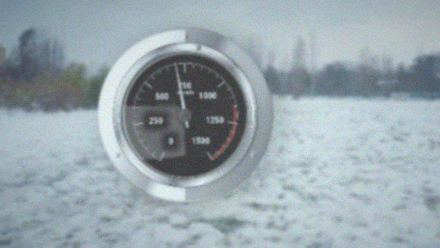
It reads value=700 unit=rpm
